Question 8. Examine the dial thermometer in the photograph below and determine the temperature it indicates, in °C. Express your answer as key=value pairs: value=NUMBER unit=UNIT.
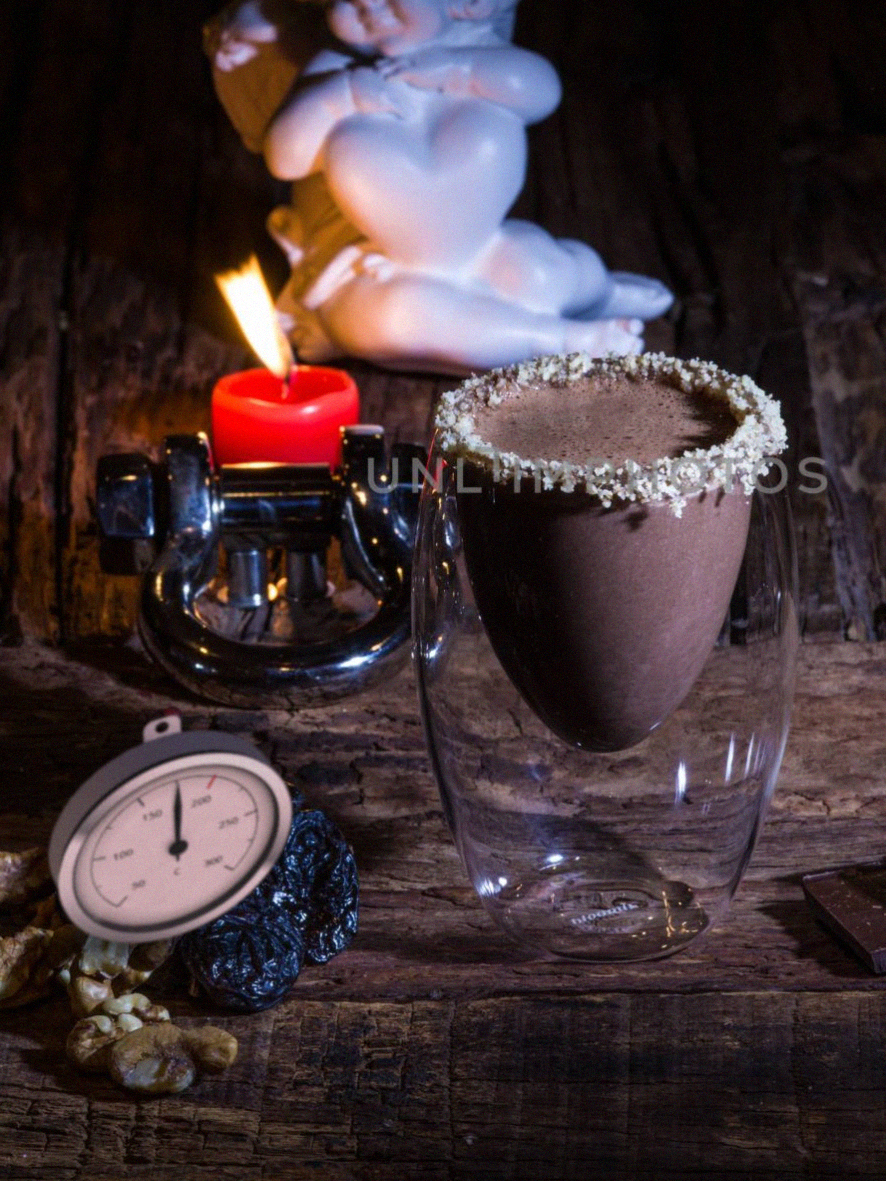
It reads value=175 unit=°C
